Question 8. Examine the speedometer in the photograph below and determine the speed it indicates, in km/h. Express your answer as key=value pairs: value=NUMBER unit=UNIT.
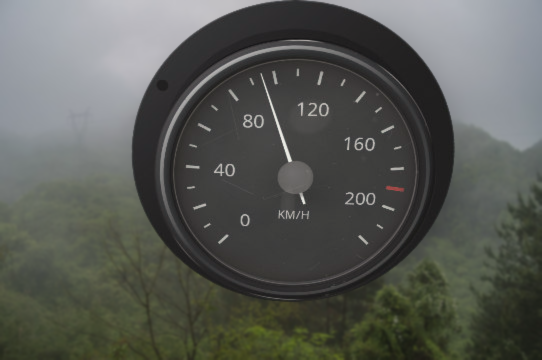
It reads value=95 unit=km/h
